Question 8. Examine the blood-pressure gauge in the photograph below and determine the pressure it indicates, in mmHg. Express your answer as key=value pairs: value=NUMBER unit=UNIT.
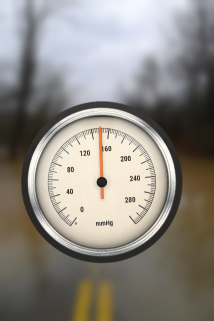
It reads value=150 unit=mmHg
